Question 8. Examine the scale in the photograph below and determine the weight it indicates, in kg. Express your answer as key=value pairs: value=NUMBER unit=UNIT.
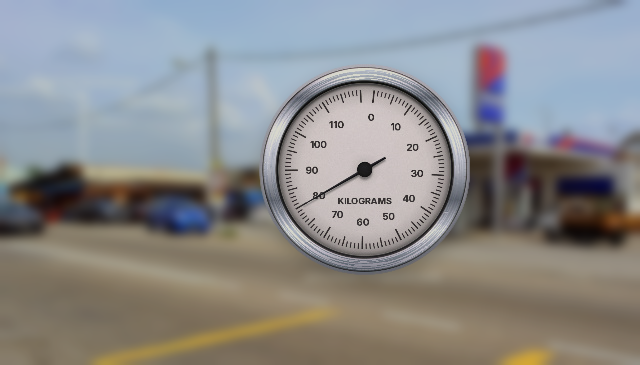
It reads value=80 unit=kg
